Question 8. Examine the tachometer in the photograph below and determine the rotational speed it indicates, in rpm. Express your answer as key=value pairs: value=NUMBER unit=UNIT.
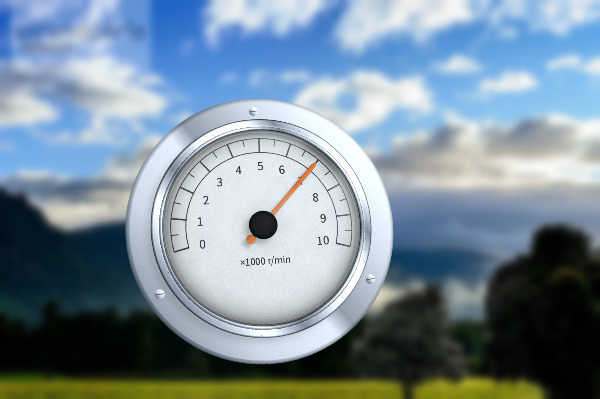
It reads value=7000 unit=rpm
